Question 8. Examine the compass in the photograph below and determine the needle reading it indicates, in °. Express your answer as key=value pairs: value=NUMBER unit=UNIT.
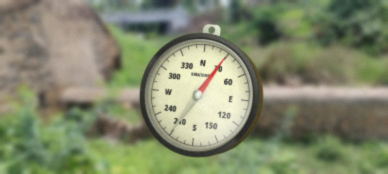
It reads value=30 unit=°
